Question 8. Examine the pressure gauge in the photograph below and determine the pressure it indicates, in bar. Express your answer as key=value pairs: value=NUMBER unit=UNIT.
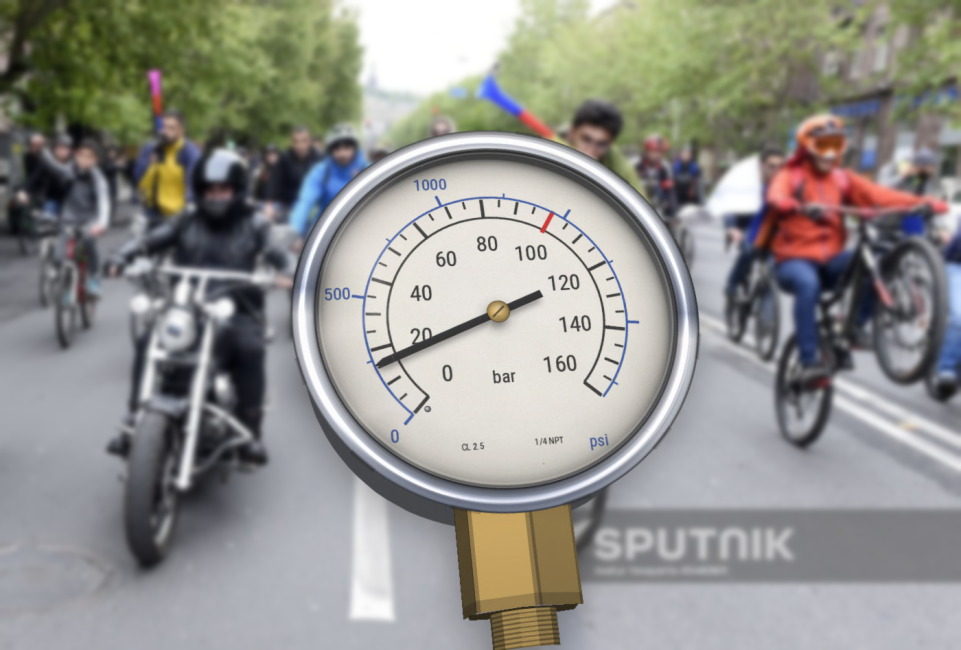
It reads value=15 unit=bar
